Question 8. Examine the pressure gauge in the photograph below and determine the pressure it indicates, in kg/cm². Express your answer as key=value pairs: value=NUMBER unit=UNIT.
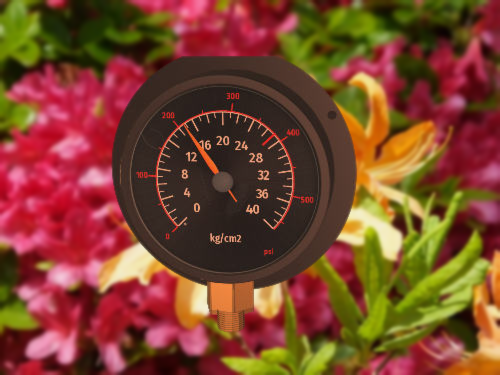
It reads value=15 unit=kg/cm²
